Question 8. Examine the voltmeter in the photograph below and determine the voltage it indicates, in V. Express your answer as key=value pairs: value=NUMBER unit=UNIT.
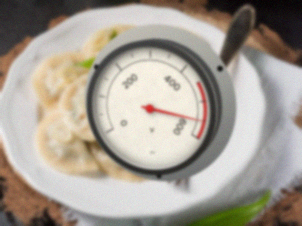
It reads value=550 unit=V
